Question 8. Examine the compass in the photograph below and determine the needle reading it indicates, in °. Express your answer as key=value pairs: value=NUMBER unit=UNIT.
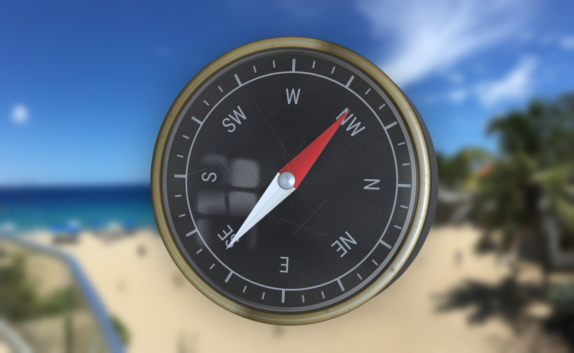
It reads value=310 unit=°
